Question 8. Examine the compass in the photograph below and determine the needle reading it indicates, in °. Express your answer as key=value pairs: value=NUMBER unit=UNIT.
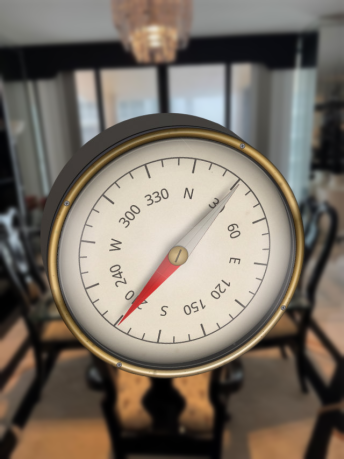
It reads value=210 unit=°
